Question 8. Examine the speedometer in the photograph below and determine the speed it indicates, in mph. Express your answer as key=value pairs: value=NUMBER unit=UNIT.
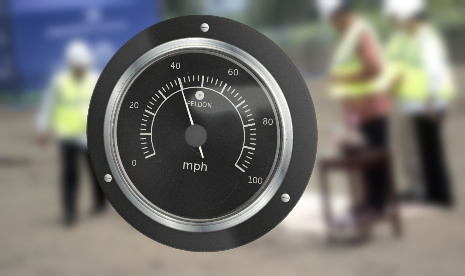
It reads value=40 unit=mph
